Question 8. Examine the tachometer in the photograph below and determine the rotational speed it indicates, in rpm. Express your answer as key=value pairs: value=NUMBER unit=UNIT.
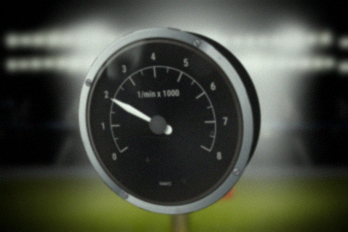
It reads value=2000 unit=rpm
